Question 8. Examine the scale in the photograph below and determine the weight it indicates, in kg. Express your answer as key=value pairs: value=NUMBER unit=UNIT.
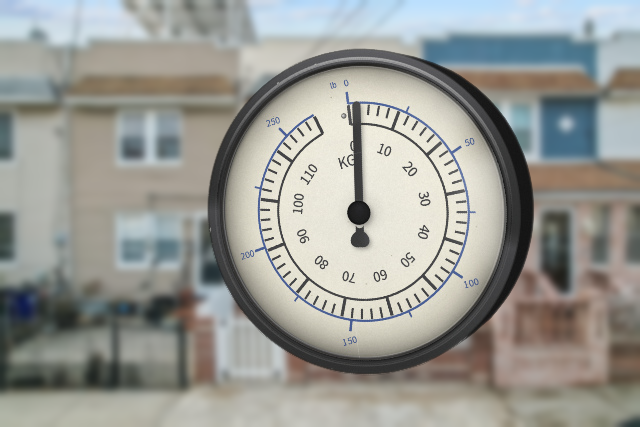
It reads value=2 unit=kg
